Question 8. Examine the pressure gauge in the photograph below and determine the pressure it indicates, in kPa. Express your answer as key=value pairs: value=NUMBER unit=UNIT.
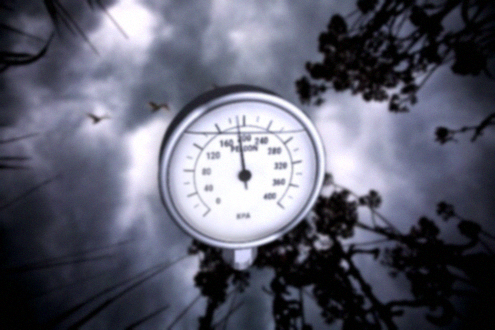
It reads value=190 unit=kPa
